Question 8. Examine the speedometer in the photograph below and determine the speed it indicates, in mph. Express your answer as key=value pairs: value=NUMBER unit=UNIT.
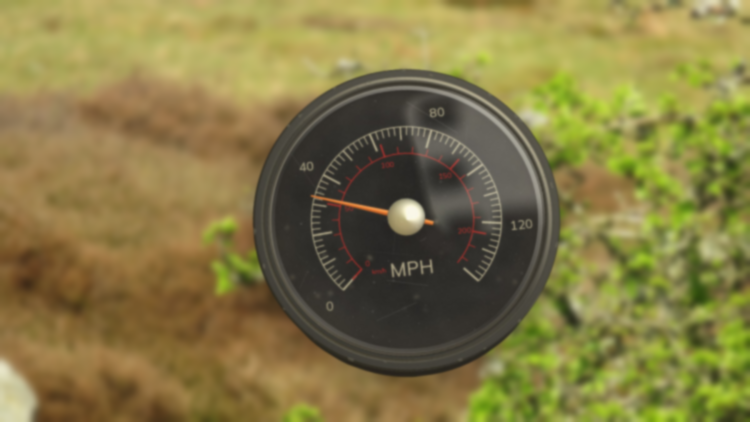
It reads value=32 unit=mph
